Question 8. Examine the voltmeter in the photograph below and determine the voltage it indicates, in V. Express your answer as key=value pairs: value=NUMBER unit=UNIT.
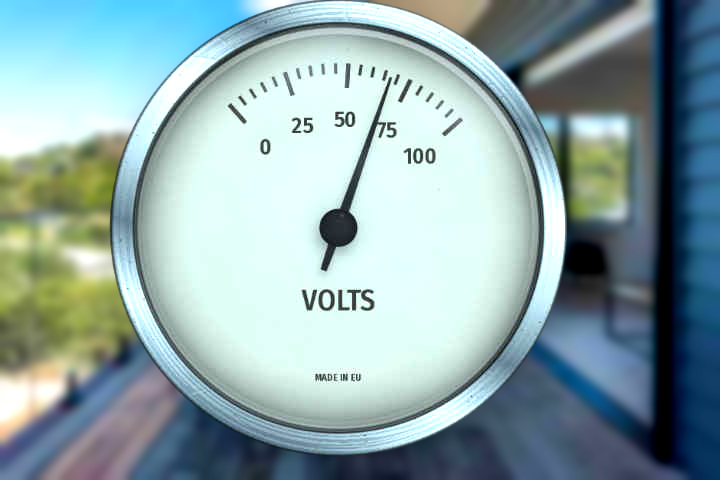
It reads value=67.5 unit=V
